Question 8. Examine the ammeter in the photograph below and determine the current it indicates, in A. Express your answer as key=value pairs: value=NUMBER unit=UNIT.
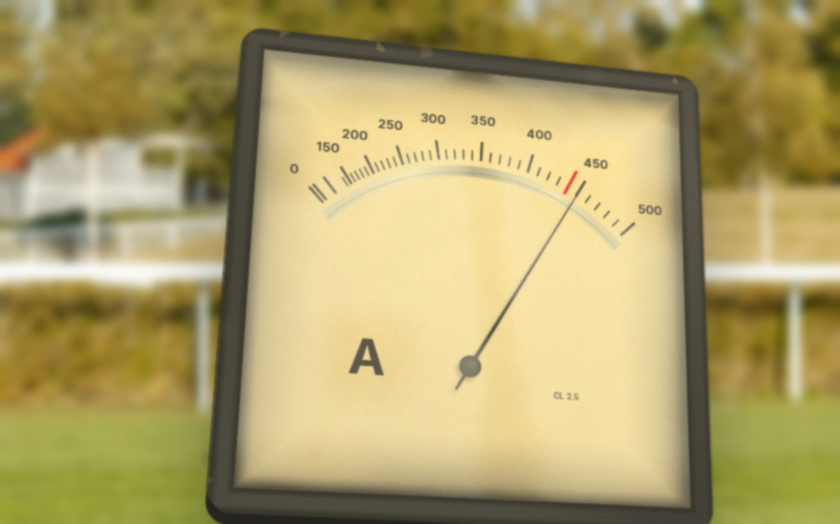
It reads value=450 unit=A
